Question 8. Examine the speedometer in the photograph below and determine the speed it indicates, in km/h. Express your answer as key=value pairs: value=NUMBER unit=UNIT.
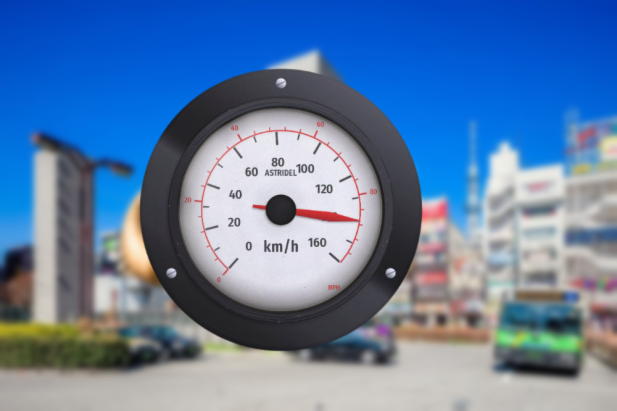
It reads value=140 unit=km/h
